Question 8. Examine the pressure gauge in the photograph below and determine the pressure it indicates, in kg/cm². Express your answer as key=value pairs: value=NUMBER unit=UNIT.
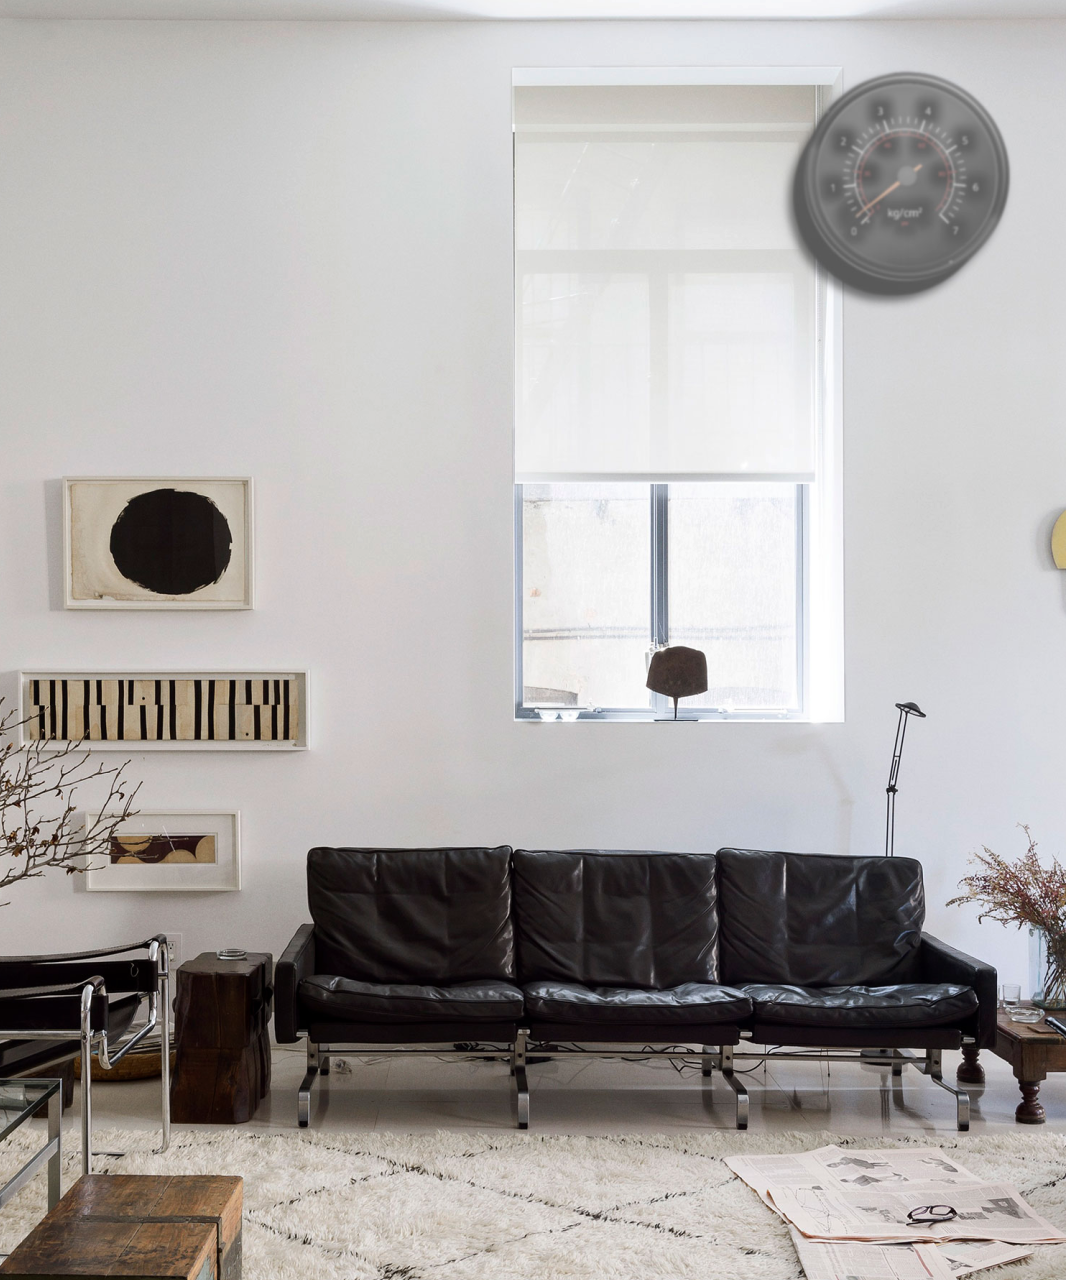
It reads value=0.2 unit=kg/cm²
